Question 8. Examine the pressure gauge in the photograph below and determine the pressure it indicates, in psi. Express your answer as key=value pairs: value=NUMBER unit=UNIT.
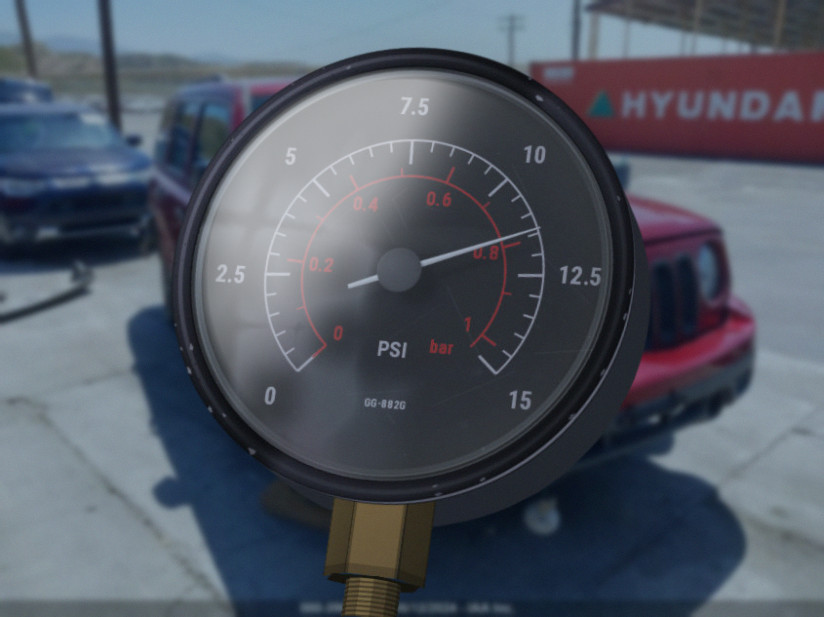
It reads value=11.5 unit=psi
